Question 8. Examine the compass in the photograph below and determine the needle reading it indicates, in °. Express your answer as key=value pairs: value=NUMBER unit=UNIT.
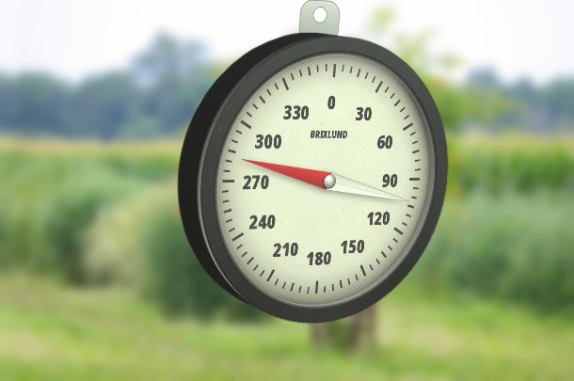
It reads value=282.5 unit=°
